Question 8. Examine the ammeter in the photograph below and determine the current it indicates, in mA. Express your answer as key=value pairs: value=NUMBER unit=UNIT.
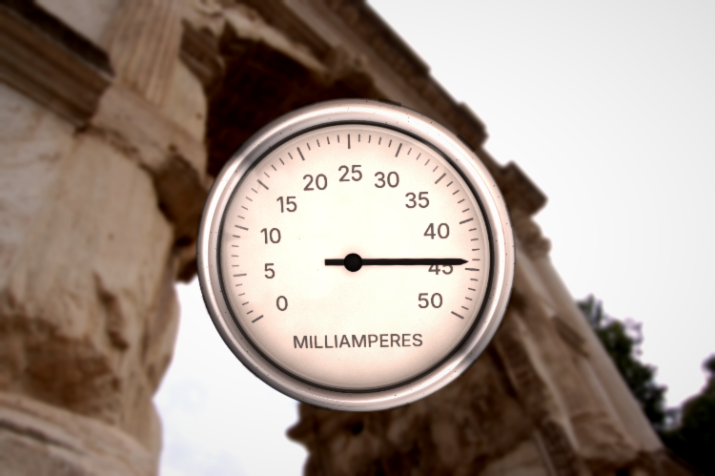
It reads value=44 unit=mA
